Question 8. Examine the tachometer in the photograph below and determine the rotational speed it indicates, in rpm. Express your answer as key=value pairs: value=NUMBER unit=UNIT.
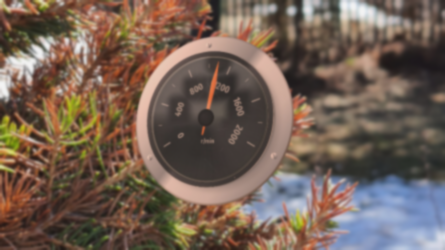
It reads value=1100 unit=rpm
